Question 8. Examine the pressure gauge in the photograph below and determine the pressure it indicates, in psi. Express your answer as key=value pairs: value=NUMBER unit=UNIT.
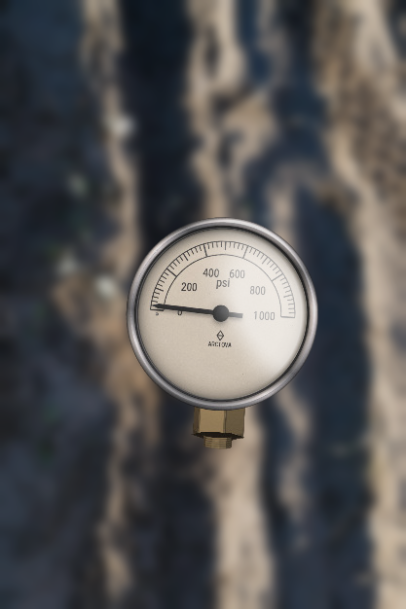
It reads value=20 unit=psi
